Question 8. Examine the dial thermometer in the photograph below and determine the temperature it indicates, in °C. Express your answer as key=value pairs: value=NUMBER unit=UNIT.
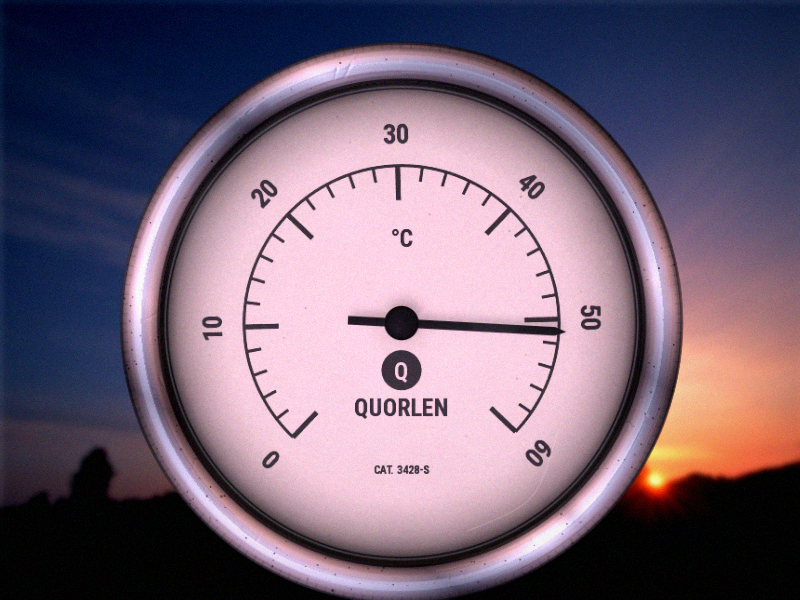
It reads value=51 unit=°C
